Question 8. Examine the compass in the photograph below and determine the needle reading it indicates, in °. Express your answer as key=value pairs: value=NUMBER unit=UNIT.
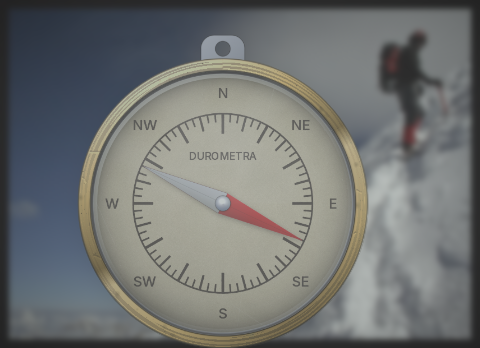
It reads value=115 unit=°
